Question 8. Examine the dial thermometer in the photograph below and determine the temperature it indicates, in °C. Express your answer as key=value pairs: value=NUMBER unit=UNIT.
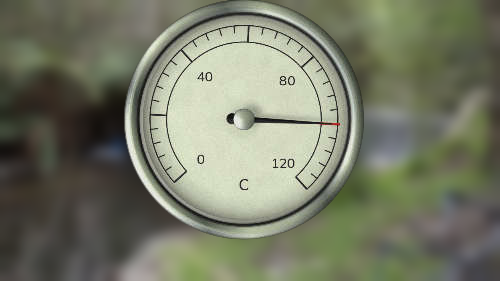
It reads value=100 unit=°C
